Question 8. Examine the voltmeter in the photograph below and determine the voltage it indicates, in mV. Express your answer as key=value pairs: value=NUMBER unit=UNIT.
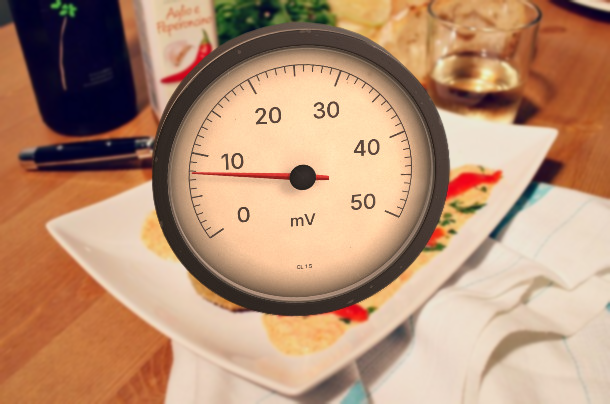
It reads value=8 unit=mV
